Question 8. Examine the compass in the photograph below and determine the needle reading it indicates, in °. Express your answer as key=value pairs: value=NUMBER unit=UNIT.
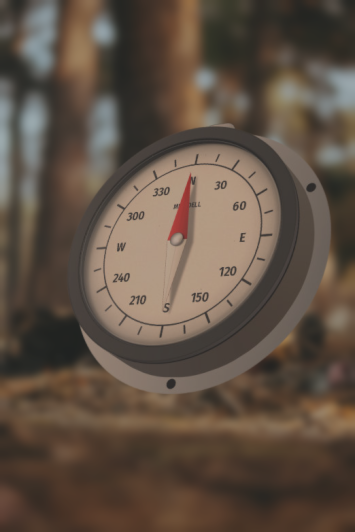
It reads value=0 unit=°
